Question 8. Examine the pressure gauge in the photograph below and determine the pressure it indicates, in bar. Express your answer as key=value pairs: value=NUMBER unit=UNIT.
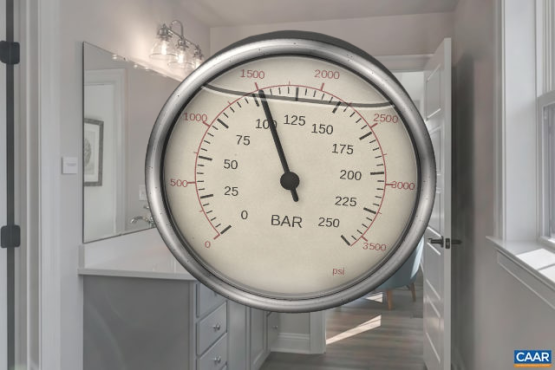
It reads value=105 unit=bar
